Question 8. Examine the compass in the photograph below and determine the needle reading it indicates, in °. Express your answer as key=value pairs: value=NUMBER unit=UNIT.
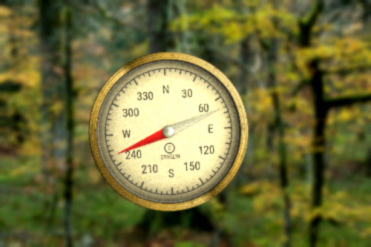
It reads value=250 unit=°
